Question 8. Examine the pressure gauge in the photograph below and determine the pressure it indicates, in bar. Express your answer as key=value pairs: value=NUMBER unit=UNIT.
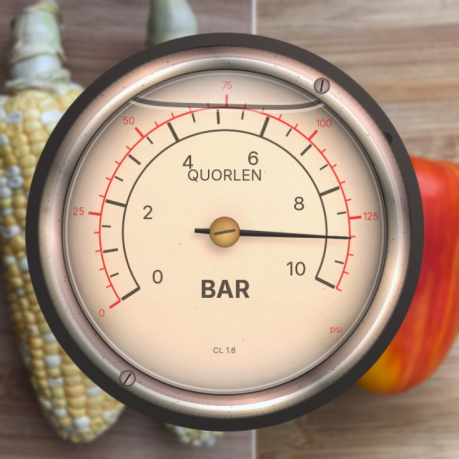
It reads value=9 unit=bar
